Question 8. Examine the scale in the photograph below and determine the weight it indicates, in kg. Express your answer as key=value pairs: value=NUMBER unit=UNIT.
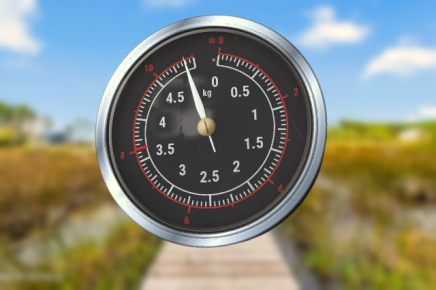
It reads value=4.9 unit=kg
